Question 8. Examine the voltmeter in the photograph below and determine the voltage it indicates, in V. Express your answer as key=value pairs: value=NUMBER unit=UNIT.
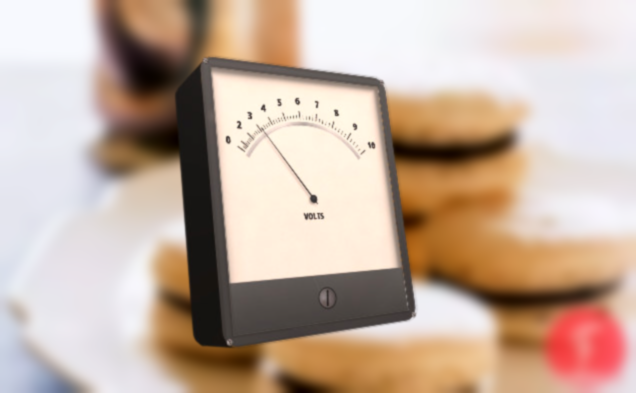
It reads value=3 unit=V
